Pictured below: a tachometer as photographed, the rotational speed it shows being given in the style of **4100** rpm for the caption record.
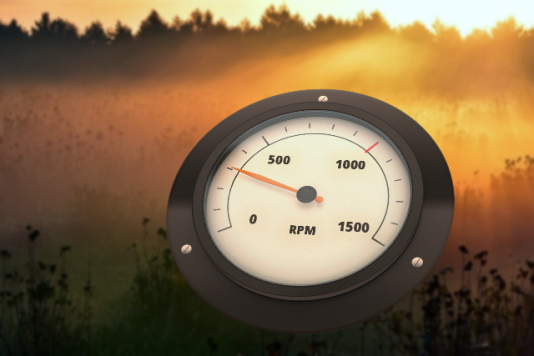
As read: **300** rpm
